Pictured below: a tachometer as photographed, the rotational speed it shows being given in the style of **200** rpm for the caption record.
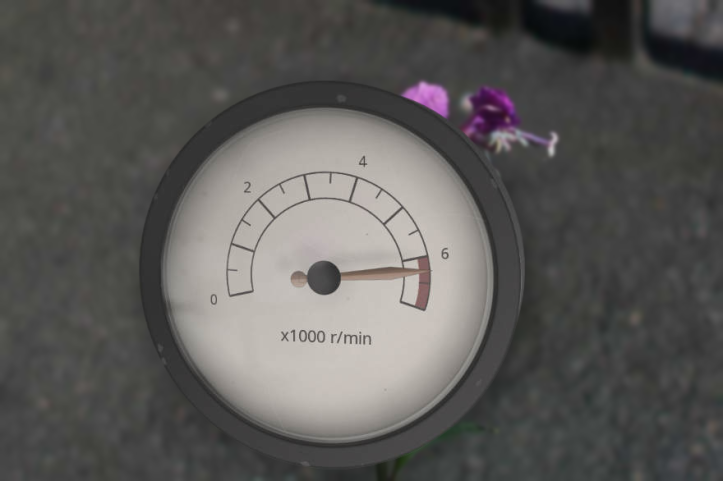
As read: **6250** rpm
